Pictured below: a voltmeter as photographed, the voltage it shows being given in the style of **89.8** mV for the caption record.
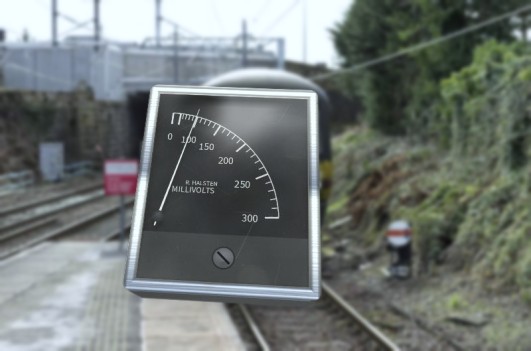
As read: **100** mV
